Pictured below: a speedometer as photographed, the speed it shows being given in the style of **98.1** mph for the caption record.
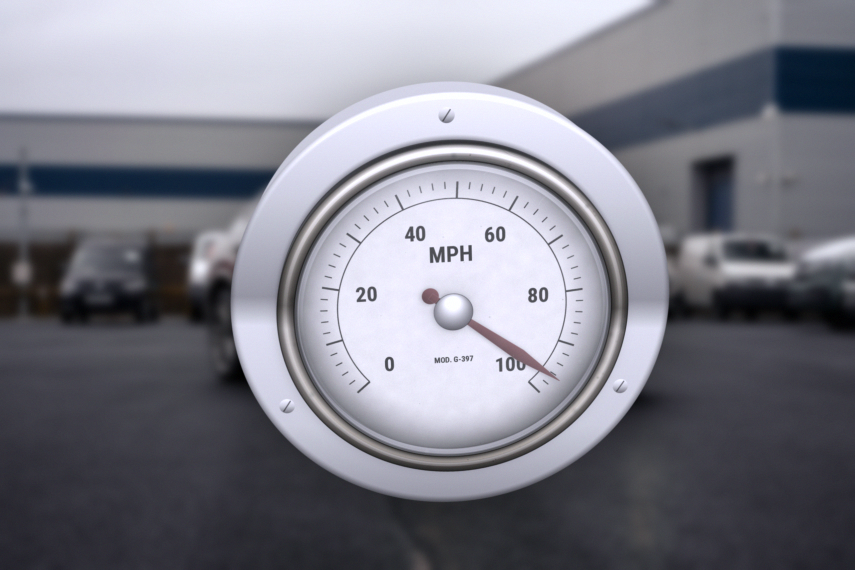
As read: **96** mph
